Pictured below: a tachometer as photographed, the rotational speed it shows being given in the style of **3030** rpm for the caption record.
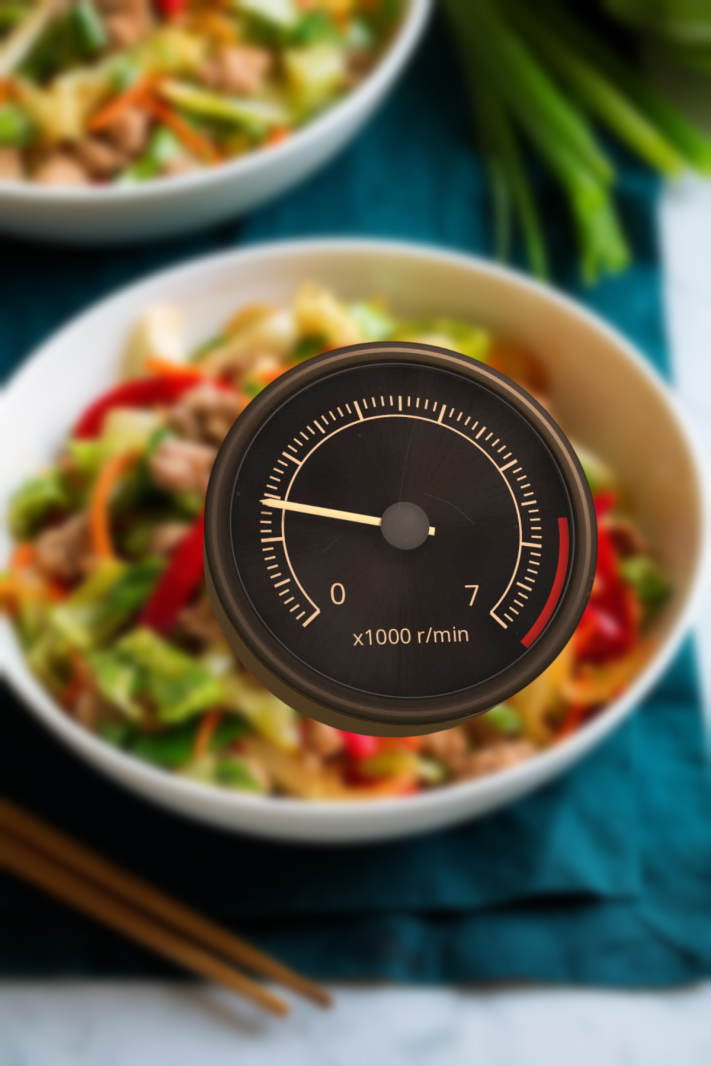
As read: **1400** rpm
